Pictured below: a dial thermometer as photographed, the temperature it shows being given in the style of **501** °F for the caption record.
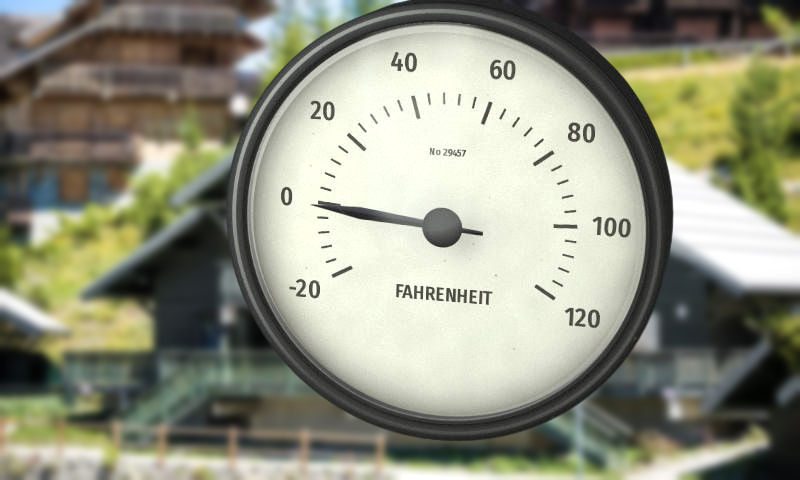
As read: **0** °F
